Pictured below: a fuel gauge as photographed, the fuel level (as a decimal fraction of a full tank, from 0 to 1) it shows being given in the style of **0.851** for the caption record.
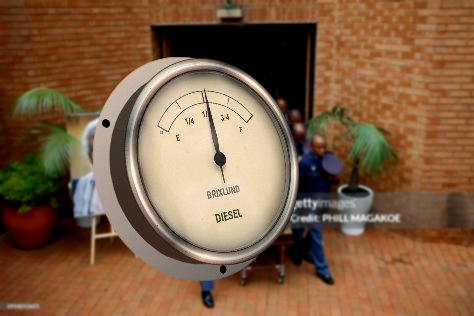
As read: **0.5**
